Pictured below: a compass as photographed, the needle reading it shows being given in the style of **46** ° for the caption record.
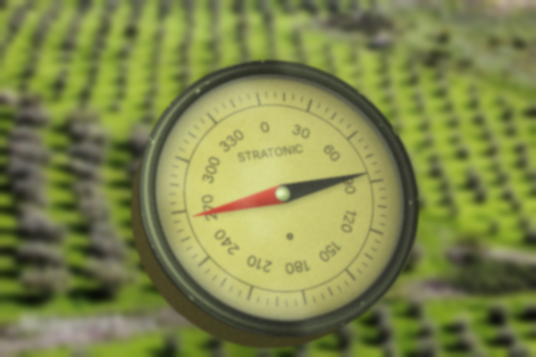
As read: **265** °
